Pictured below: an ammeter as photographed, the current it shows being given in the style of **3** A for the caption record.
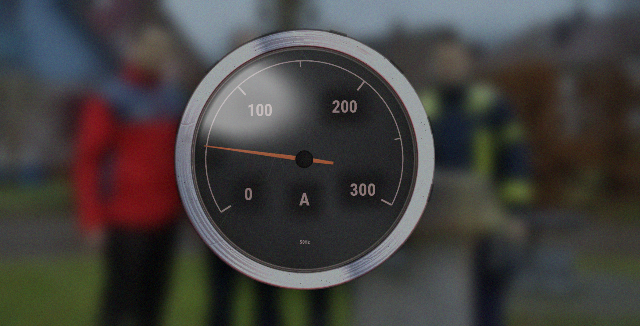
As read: **50** A
